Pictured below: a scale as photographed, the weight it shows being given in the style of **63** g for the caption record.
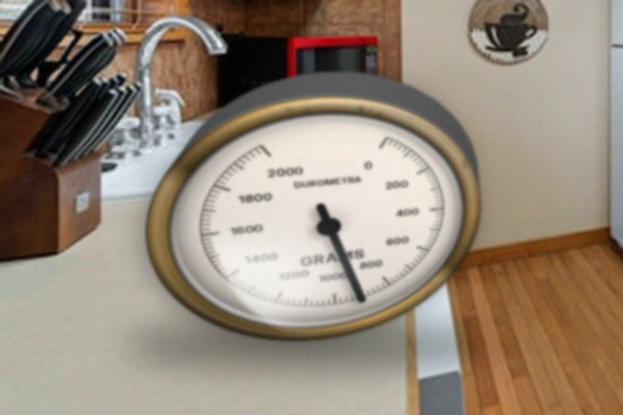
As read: **900** g
